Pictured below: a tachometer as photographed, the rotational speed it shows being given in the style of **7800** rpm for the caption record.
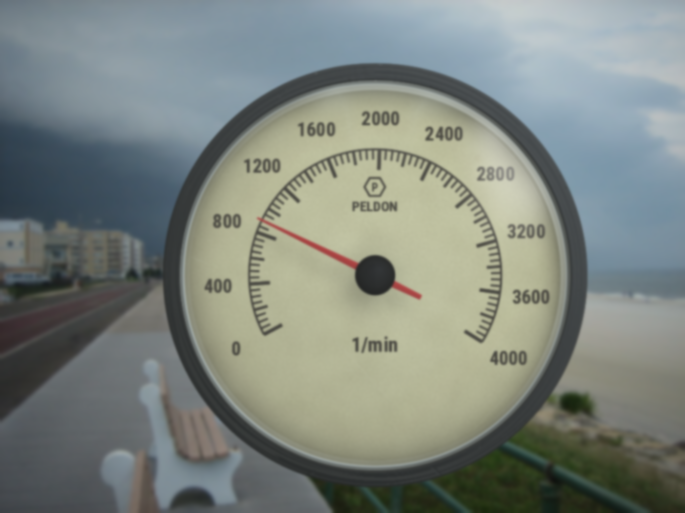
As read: **900** rpm
